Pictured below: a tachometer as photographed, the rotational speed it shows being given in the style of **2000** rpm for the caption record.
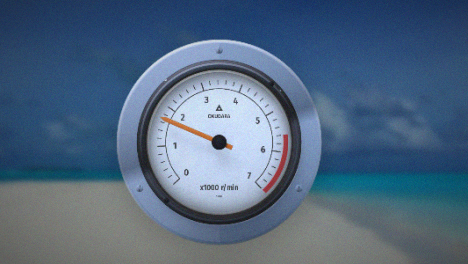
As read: **1700** rpm
